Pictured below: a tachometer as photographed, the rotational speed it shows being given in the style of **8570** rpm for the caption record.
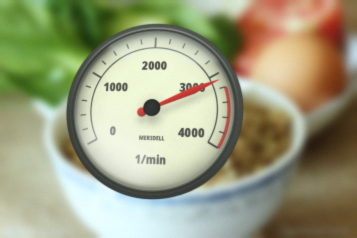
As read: **3100** rpm
